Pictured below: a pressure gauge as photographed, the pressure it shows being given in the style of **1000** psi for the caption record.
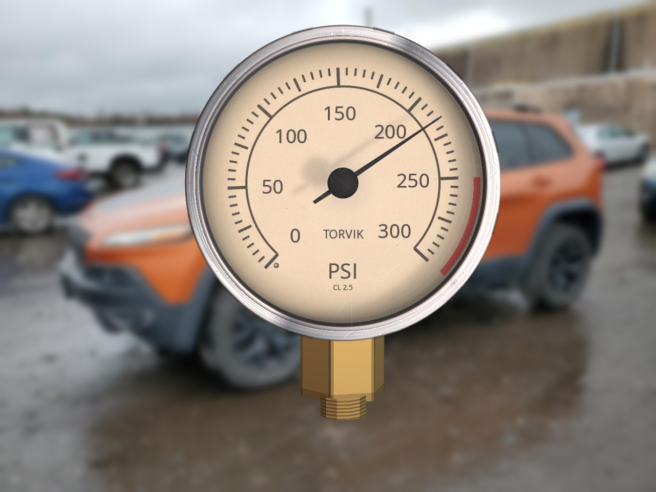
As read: **215** psi
